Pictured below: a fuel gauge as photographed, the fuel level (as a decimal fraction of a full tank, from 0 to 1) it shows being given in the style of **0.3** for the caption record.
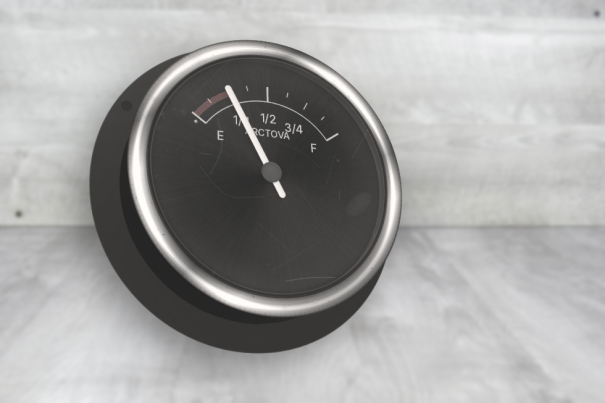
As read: **0.25**
